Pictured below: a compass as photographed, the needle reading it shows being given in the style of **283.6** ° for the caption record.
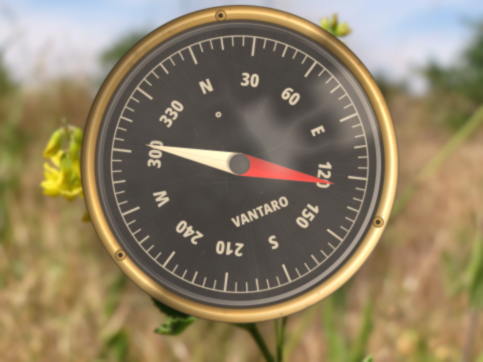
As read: **125** °
